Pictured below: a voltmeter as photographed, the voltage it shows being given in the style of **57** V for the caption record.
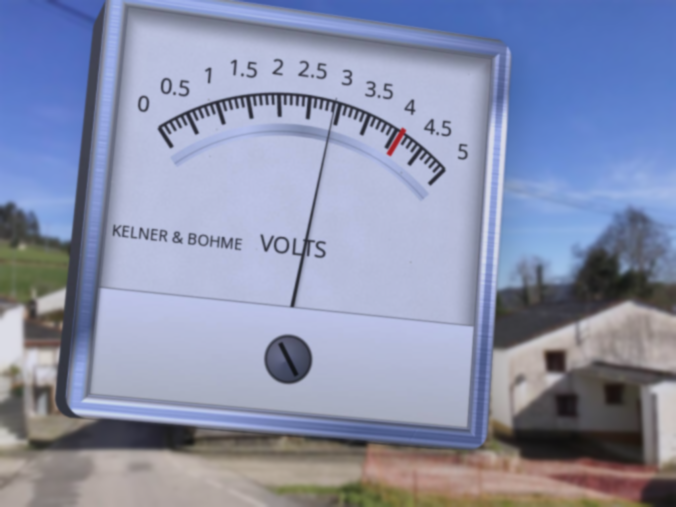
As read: **2.9** V
